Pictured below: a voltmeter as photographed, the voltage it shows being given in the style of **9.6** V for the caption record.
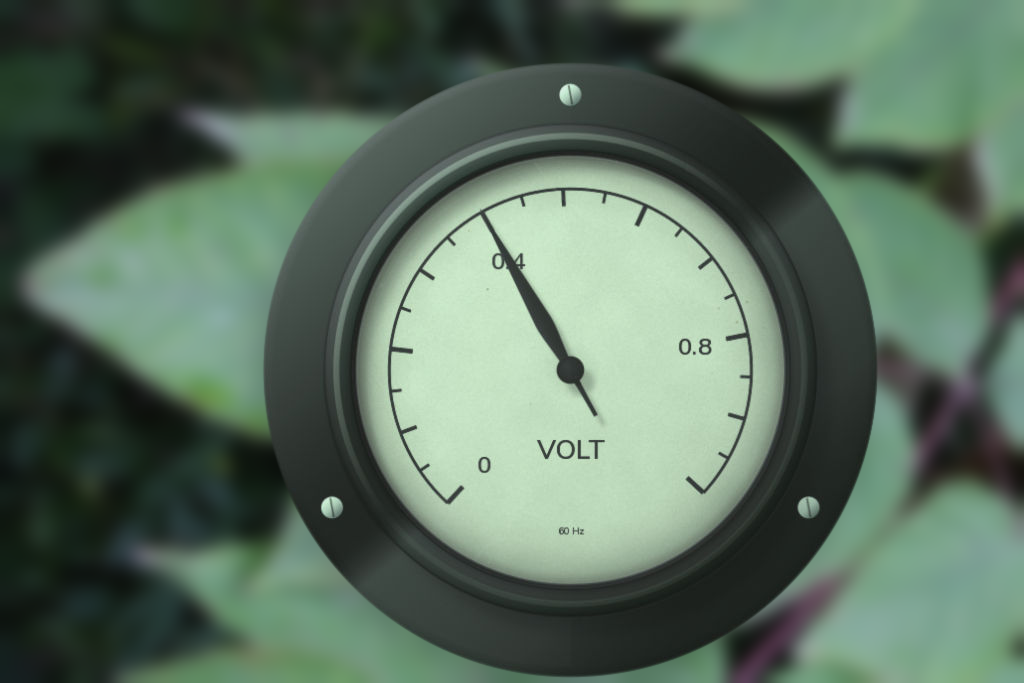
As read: **0.4** V
